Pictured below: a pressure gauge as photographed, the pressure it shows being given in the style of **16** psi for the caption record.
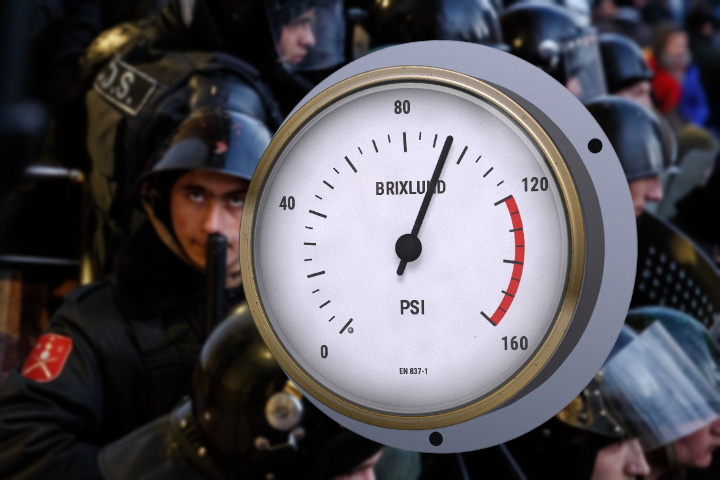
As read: **95** psi
